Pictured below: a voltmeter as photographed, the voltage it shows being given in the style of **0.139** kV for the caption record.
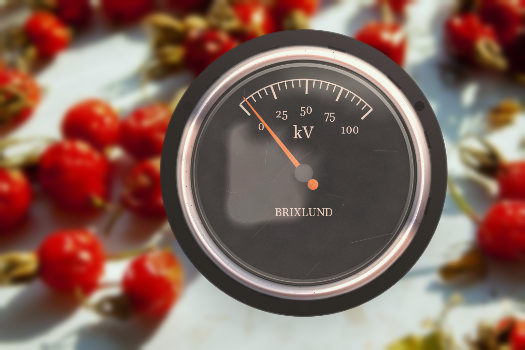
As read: **5** kV
